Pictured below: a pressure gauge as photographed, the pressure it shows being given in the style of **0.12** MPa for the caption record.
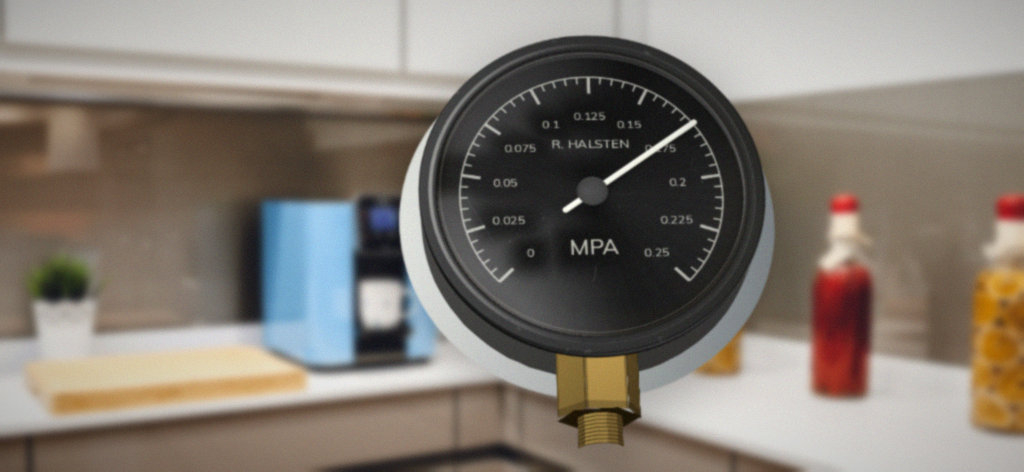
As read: **0.175** MPa
